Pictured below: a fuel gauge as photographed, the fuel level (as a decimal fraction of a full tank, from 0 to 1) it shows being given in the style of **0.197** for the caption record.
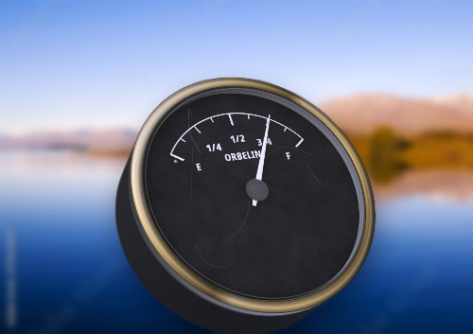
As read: **0.75**
